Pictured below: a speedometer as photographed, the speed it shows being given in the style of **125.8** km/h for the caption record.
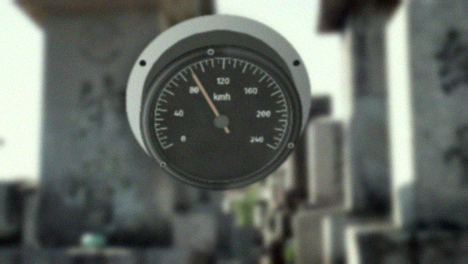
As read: **90** km/h
